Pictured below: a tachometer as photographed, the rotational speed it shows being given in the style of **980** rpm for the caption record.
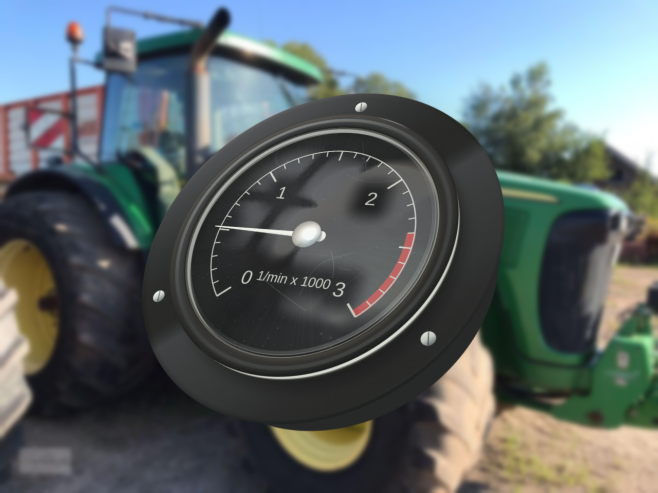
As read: **500** rpm
